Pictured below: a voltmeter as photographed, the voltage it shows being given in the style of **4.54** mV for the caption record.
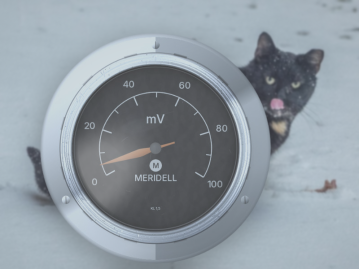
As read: **5** mV
